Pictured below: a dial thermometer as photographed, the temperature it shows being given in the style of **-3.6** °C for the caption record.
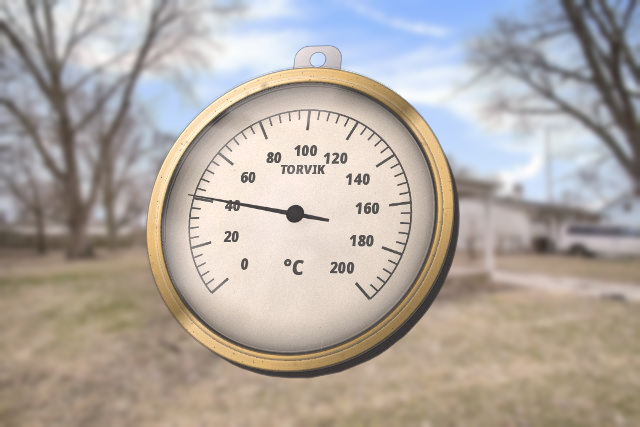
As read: **40** °C
